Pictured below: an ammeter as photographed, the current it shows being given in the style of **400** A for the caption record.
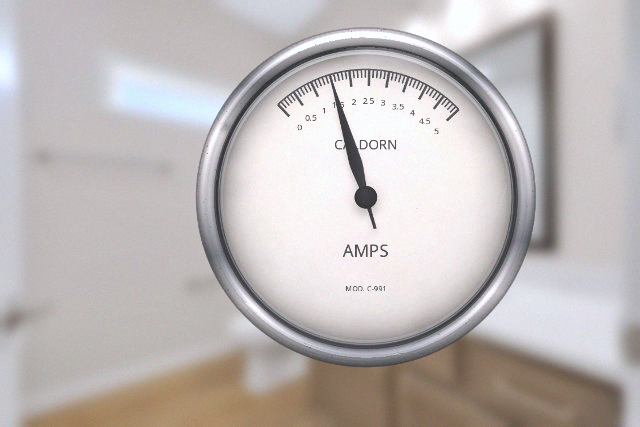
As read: **1.5** A
